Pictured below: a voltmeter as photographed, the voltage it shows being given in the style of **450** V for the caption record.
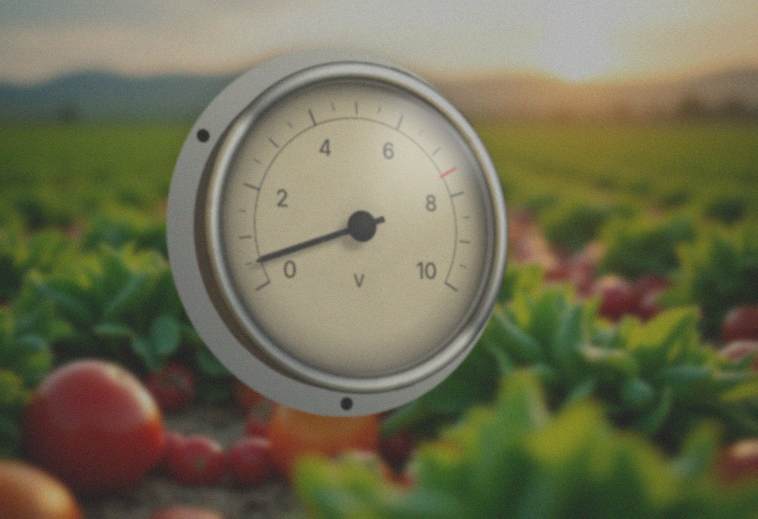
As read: **0.5** V
